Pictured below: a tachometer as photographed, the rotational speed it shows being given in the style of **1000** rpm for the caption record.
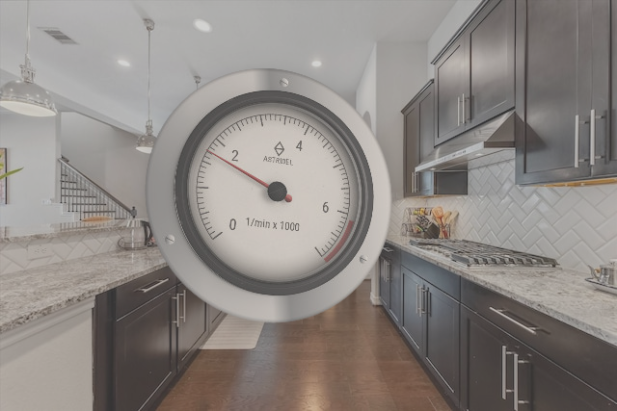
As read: **1700** rpm
